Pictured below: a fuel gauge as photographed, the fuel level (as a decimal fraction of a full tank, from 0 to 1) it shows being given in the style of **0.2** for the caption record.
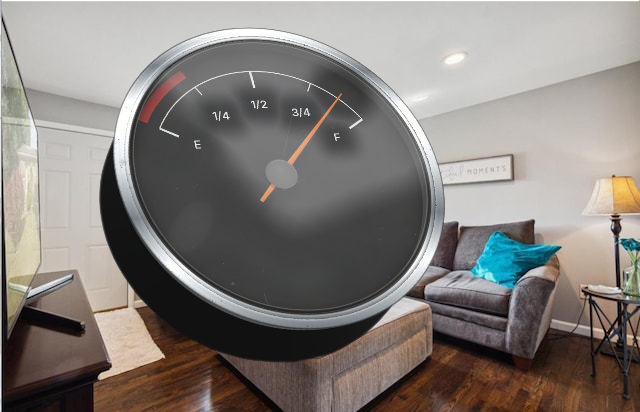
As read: **0.875**
